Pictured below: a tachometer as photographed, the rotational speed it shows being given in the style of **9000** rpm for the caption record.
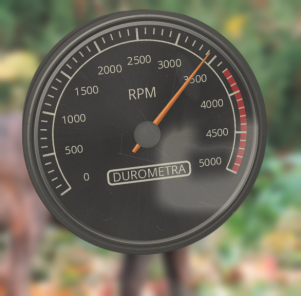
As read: **3400** rpm
